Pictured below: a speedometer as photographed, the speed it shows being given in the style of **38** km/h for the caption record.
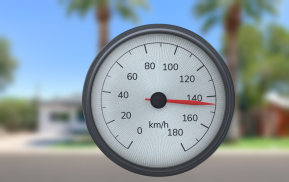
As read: **145** km/h
